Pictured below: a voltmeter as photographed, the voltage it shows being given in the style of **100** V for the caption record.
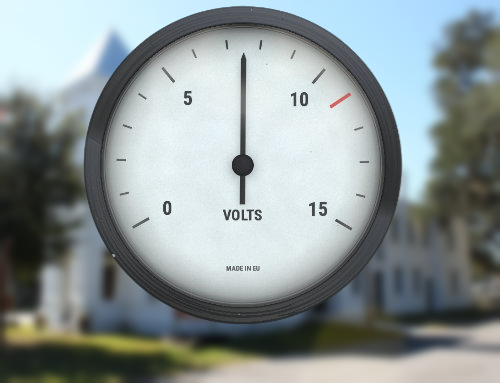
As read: **7.5** V
